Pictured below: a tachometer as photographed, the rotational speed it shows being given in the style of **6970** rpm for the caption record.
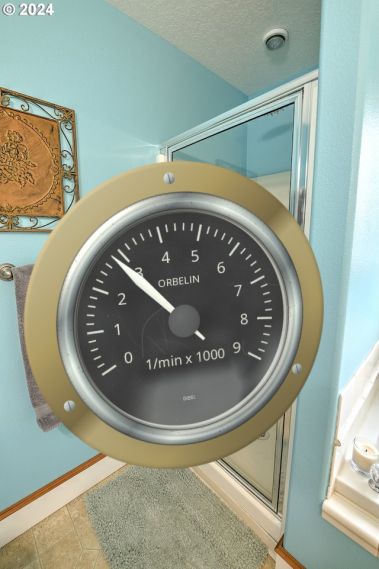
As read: **2800** rpm
